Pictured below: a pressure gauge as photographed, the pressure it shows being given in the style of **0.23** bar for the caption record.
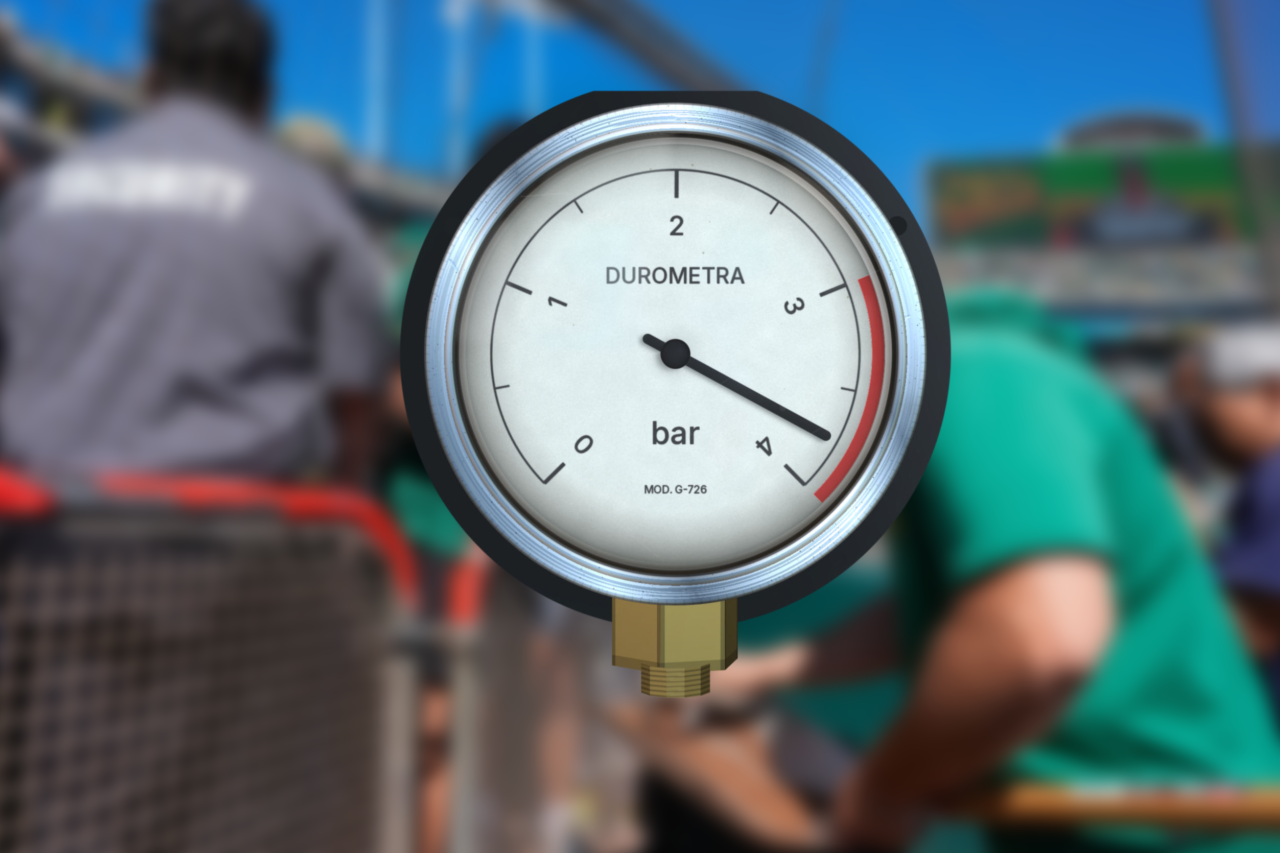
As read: **3.75** bar
